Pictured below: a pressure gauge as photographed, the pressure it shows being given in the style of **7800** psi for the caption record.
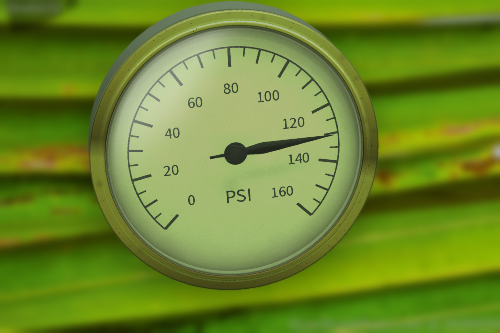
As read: **130** psi
